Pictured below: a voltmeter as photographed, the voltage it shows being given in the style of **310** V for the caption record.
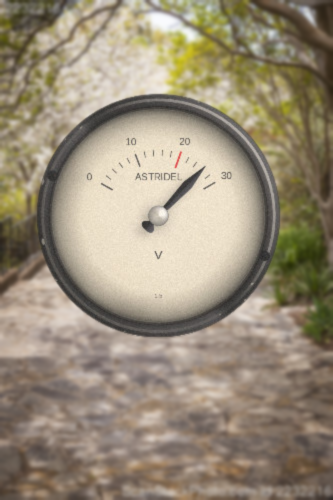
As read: **26** V
